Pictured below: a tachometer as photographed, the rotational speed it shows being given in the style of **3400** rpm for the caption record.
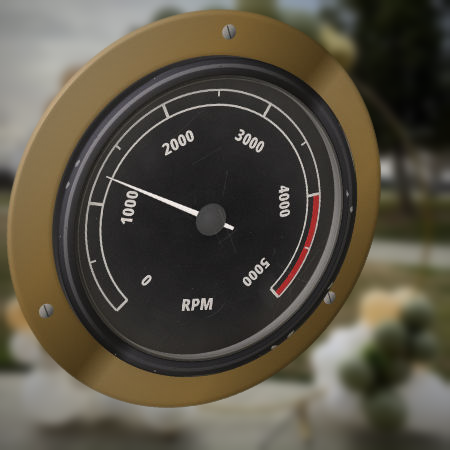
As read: **1250** rpm
